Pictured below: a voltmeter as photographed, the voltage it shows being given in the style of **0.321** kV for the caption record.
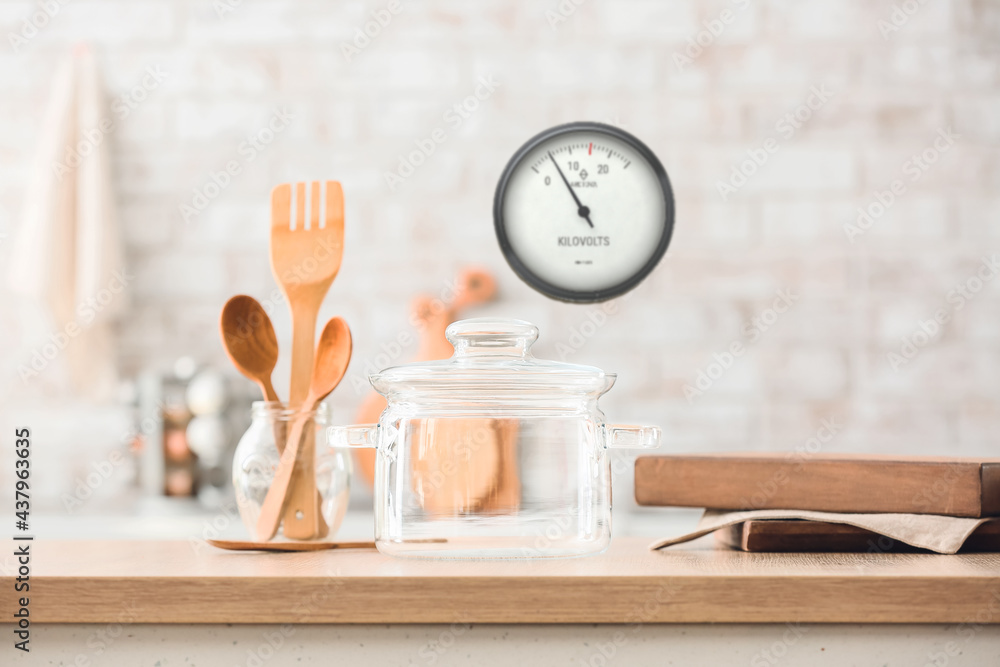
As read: **5** kV
